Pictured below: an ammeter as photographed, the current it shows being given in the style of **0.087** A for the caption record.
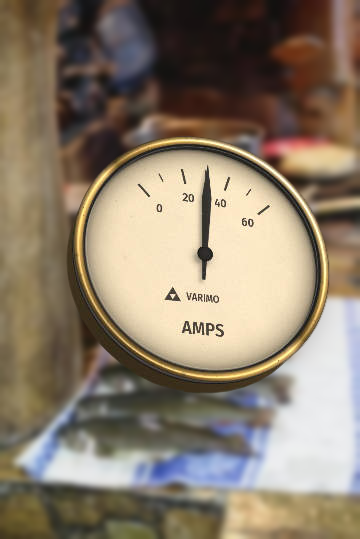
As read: **30** A
